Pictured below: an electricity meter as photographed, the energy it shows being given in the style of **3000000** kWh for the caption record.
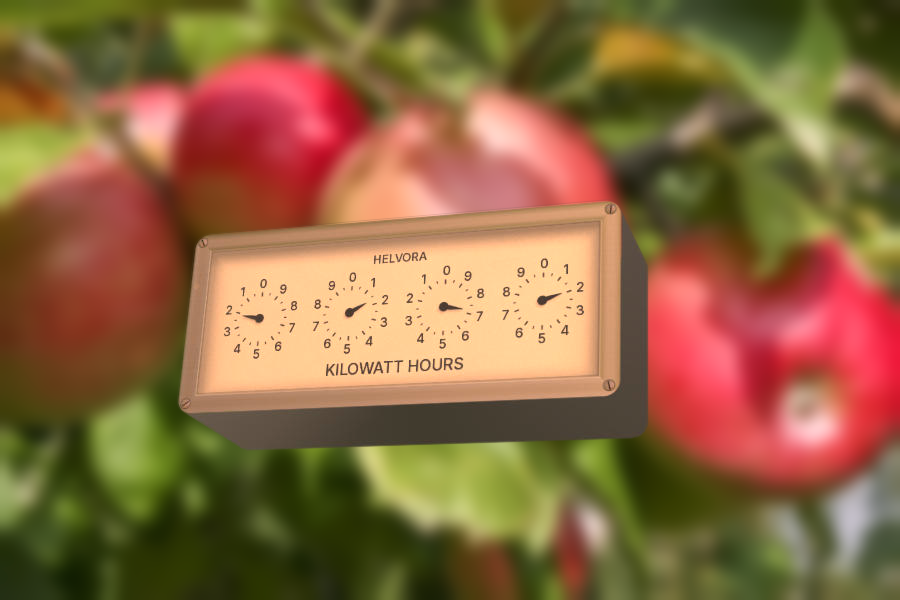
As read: **2172** kWh
